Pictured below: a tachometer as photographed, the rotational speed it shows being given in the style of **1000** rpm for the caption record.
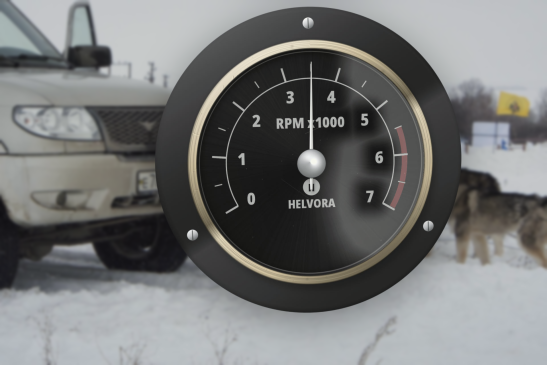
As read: **3500** rpm
